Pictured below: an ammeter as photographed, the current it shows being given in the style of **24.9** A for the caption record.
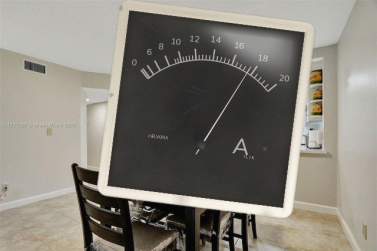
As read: **17.6** A
